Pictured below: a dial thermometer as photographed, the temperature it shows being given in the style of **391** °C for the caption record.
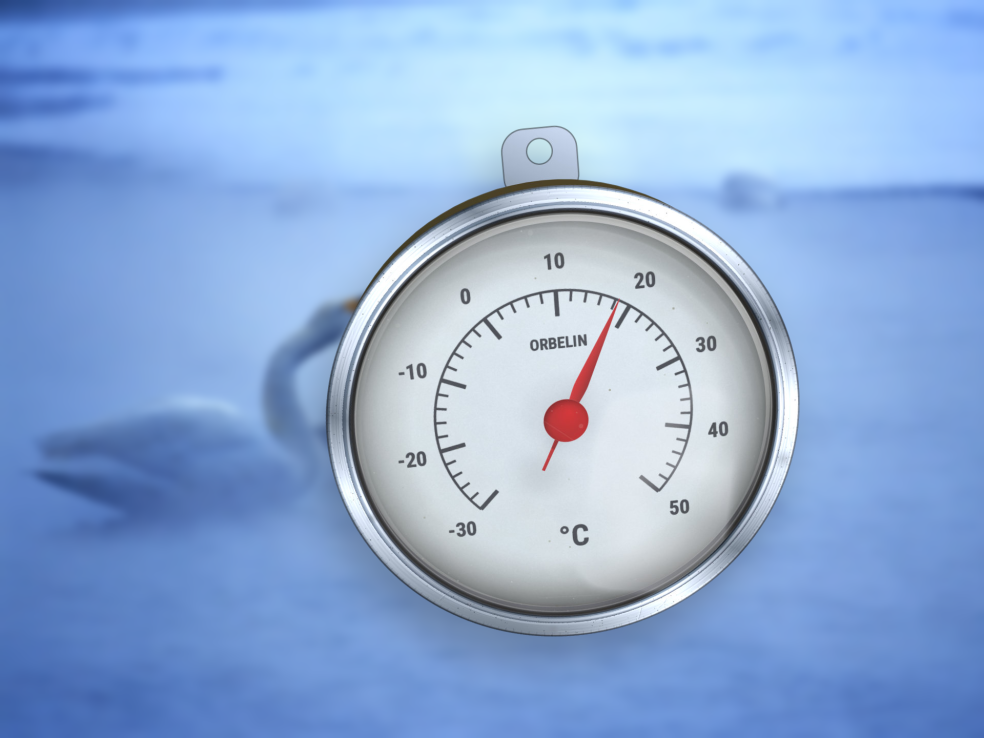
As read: **18** °C
